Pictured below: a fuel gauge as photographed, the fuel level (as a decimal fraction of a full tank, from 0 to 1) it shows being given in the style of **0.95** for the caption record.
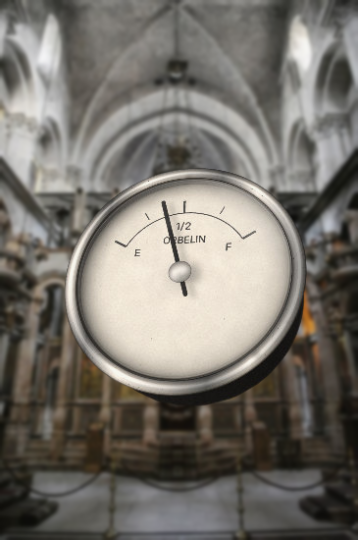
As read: **0.375**
